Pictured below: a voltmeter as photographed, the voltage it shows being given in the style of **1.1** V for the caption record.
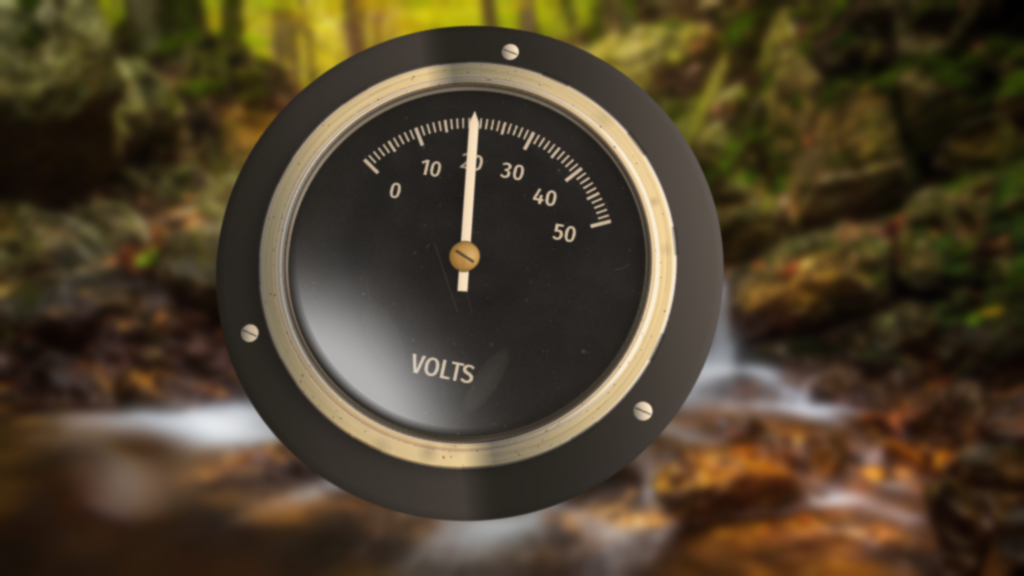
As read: **20** V
